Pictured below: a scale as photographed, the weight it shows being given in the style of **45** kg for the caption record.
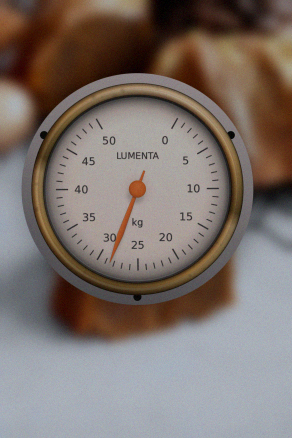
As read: **28.5** kg
